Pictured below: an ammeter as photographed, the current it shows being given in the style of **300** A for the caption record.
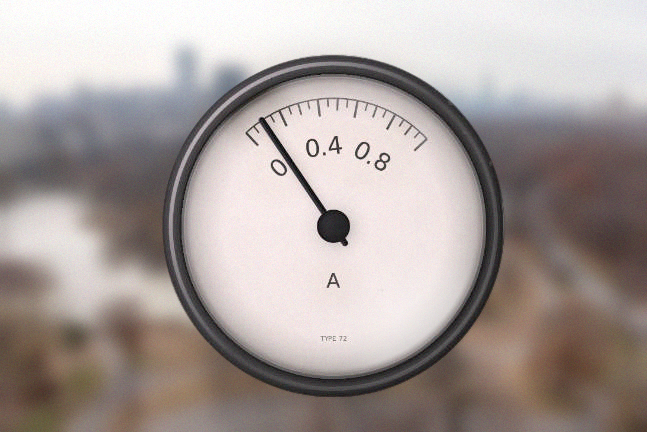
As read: **0.1** A
